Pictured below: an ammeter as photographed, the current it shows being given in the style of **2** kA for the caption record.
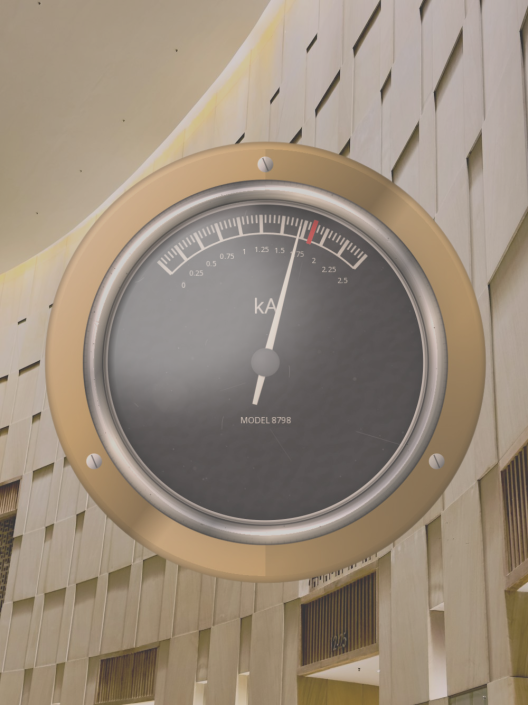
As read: **1.7** kA
